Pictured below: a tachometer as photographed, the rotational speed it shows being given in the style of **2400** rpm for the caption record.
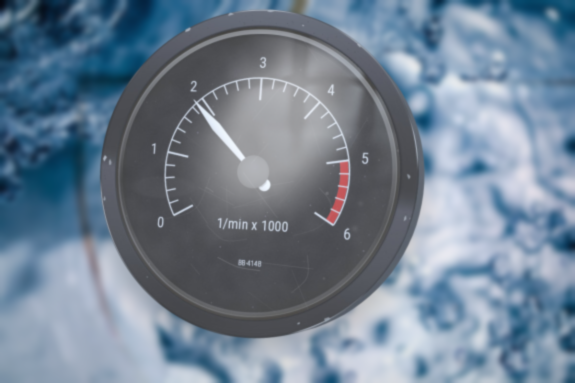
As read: **1900** rpm
